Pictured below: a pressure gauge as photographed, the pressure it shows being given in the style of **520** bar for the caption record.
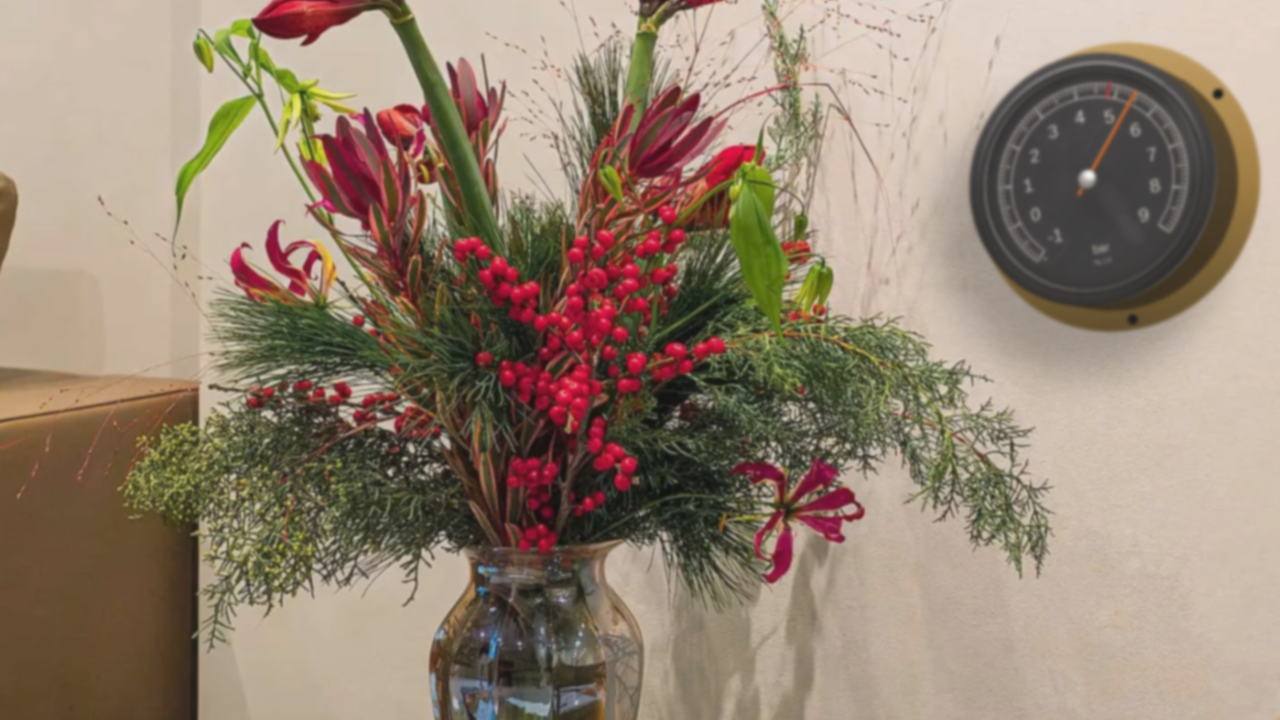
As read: **5.5** bar
